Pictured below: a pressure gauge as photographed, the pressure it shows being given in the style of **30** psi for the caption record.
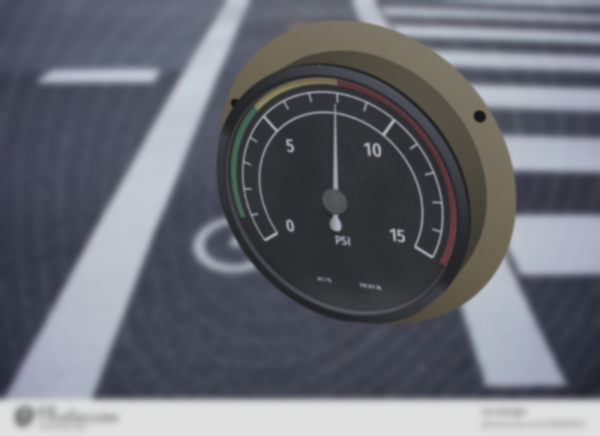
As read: **8** psi
